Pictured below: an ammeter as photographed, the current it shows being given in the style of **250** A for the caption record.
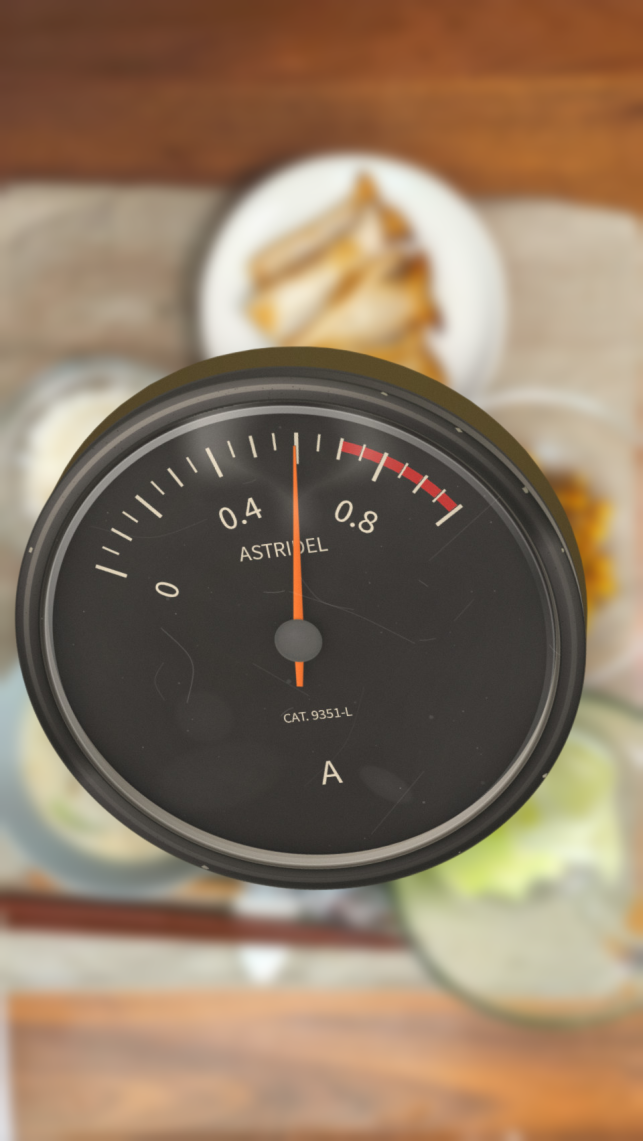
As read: **0.6** A
